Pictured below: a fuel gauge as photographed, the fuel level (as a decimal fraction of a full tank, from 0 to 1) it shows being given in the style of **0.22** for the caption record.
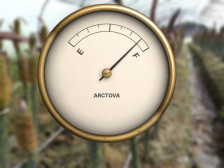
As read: **0.875**
